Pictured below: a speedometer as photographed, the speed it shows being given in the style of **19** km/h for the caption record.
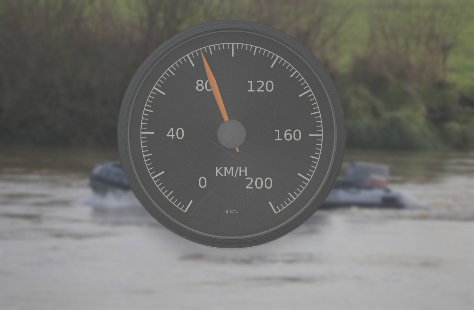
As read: **86** km/h
